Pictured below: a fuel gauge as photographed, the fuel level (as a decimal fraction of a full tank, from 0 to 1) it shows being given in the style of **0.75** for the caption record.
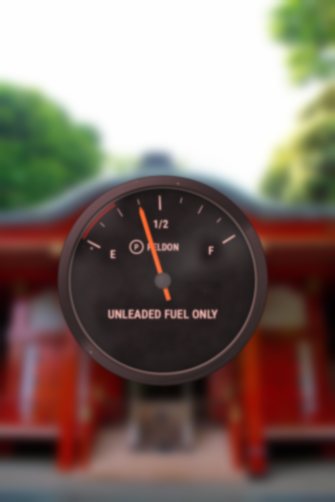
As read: **0.375**
